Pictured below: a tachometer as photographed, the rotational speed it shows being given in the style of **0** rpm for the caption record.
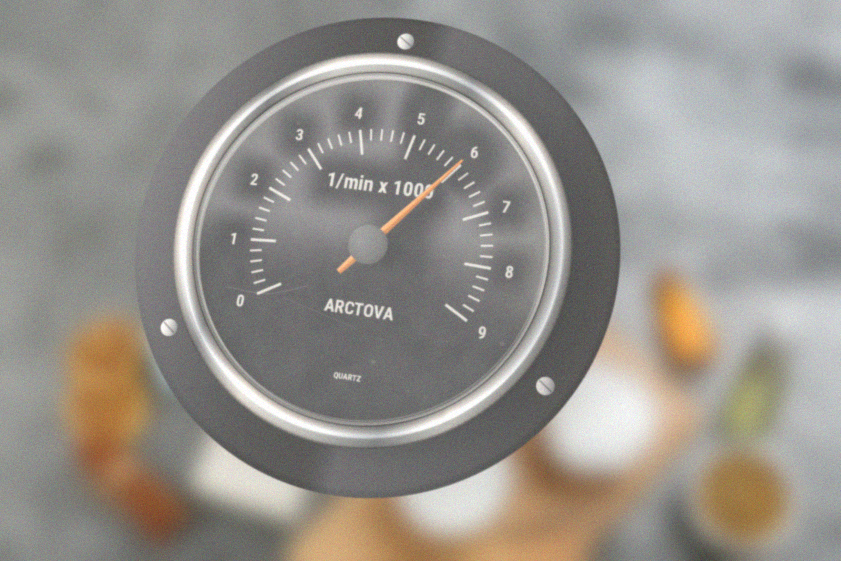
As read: **6000** rpm
